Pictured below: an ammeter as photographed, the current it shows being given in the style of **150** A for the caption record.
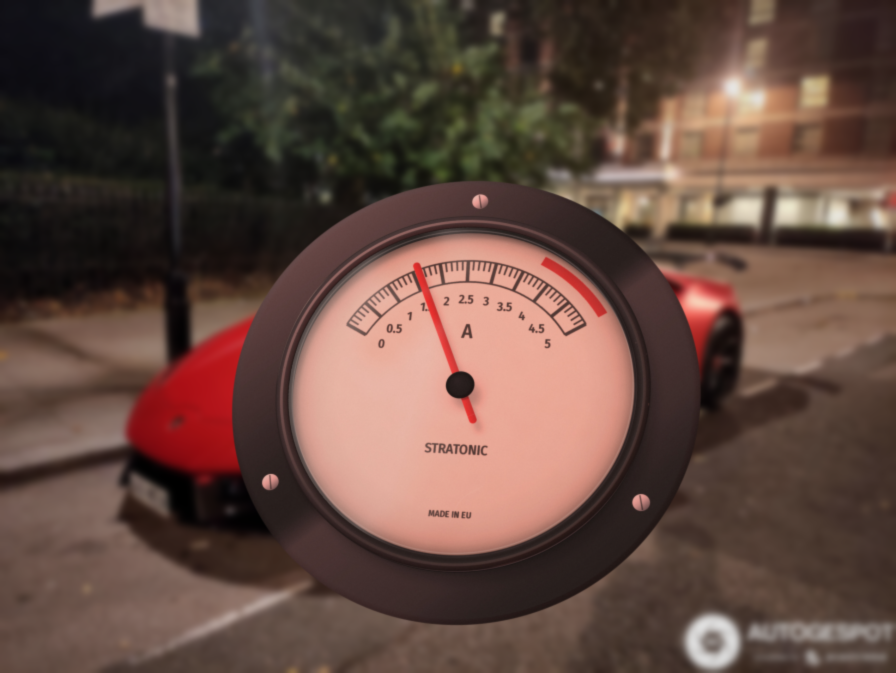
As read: **1.6** A
